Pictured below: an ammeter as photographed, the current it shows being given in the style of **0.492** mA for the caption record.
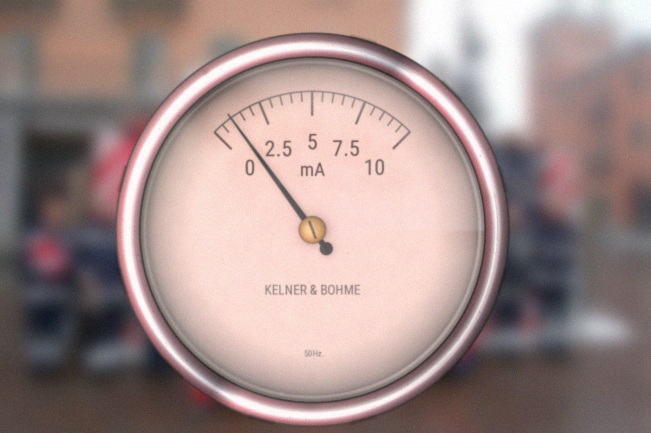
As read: **1** mA
